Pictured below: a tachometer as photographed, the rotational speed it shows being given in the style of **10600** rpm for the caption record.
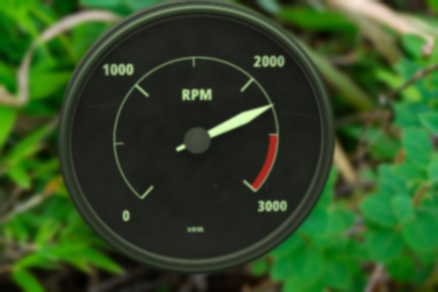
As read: **2250** rpm
